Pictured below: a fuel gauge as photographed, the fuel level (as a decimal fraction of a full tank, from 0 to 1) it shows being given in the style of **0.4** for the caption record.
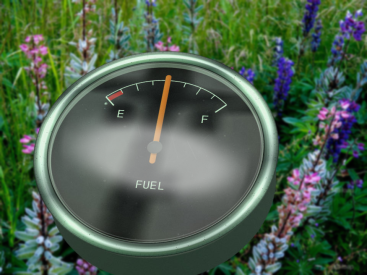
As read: **0.5**
